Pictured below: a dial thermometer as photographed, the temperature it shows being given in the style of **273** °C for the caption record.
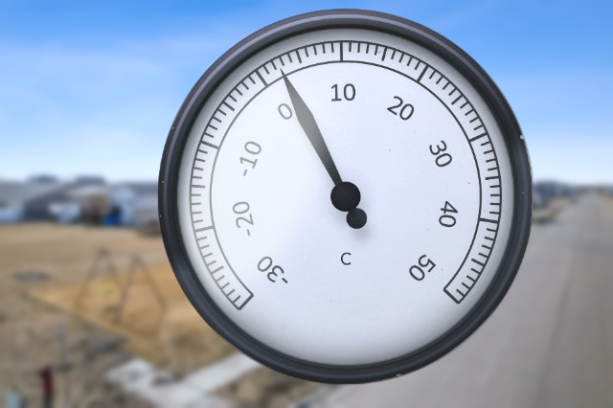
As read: **2.5** °C
